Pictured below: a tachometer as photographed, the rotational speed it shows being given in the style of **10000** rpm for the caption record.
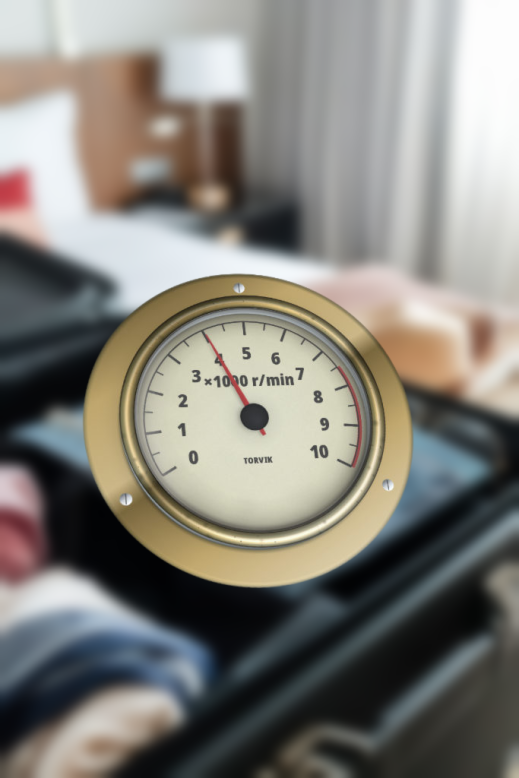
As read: **4000** rpm
